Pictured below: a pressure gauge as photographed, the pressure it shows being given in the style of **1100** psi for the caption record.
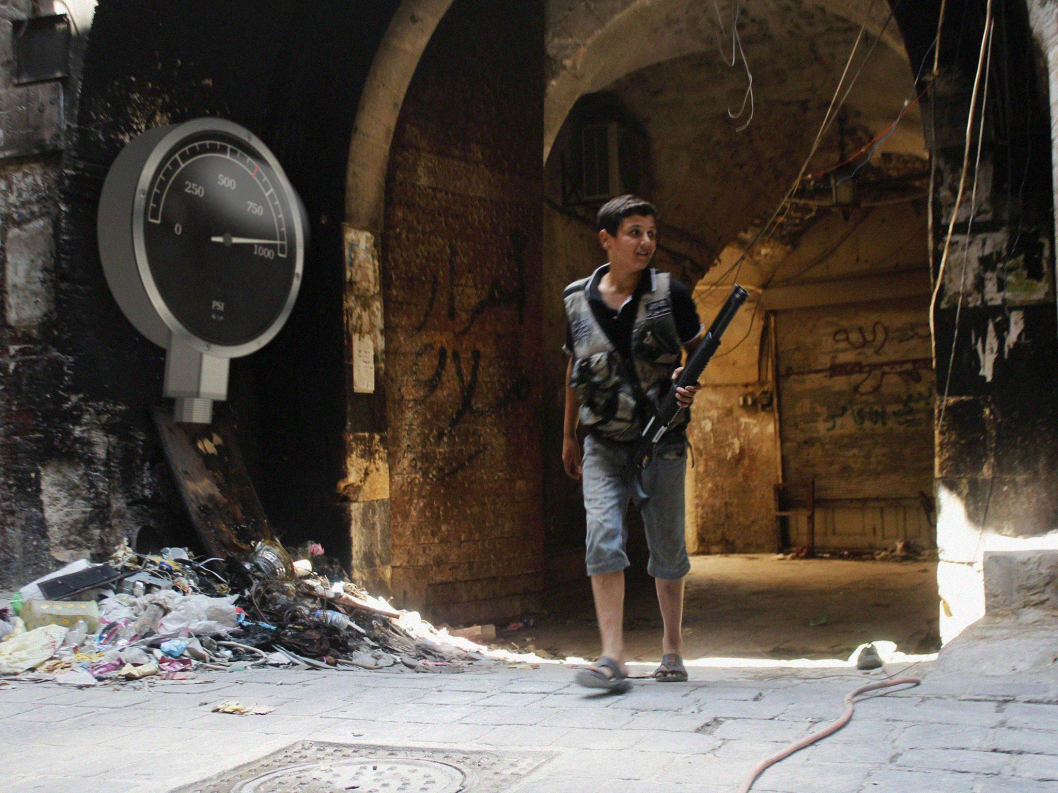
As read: **950** psi
